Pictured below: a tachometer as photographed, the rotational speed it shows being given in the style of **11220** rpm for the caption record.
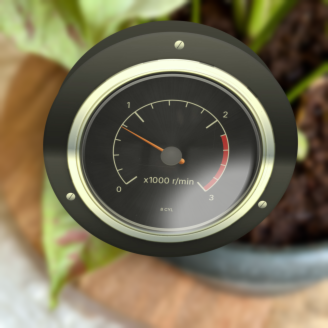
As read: **800** rpm
